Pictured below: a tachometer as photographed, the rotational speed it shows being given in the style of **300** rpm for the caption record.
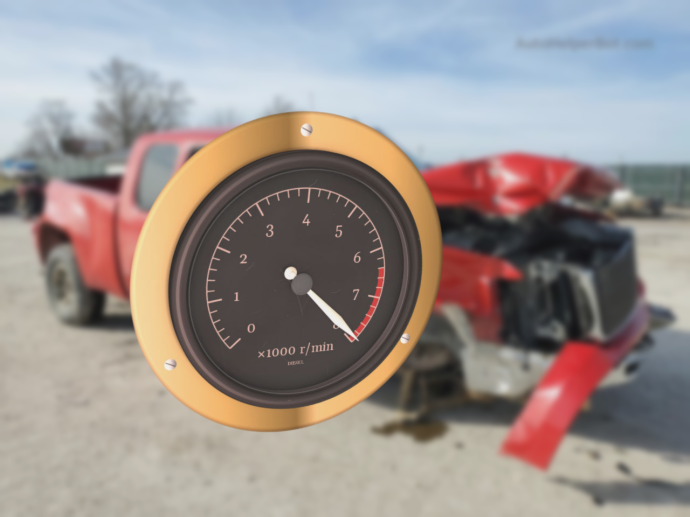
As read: **7900** rpm
